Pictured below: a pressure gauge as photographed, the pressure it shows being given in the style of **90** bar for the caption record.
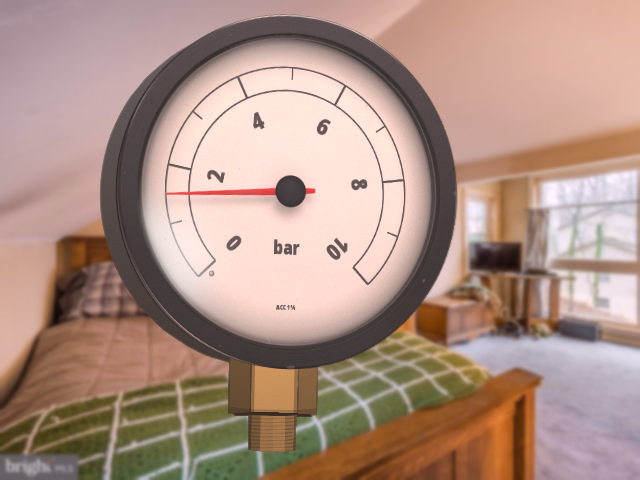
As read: **1.5** bar
